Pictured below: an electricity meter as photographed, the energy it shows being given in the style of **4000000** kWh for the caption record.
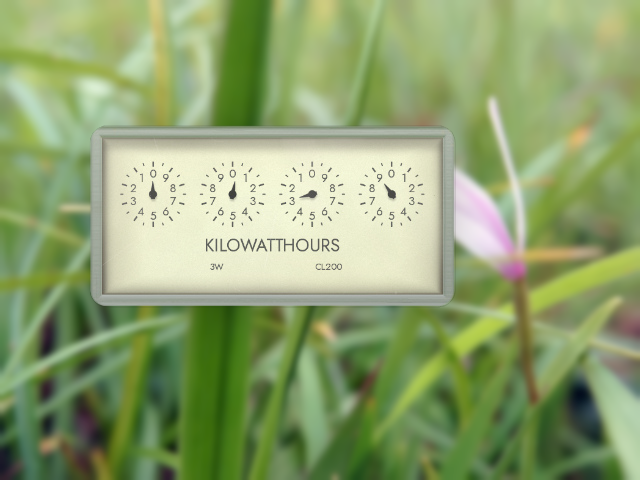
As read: **29** kWh
